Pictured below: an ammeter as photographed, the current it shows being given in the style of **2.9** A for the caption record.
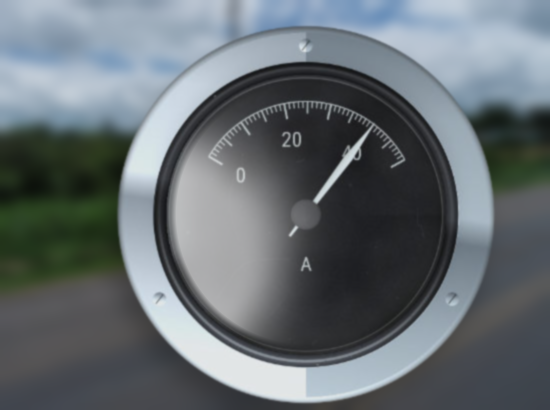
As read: **40** A
